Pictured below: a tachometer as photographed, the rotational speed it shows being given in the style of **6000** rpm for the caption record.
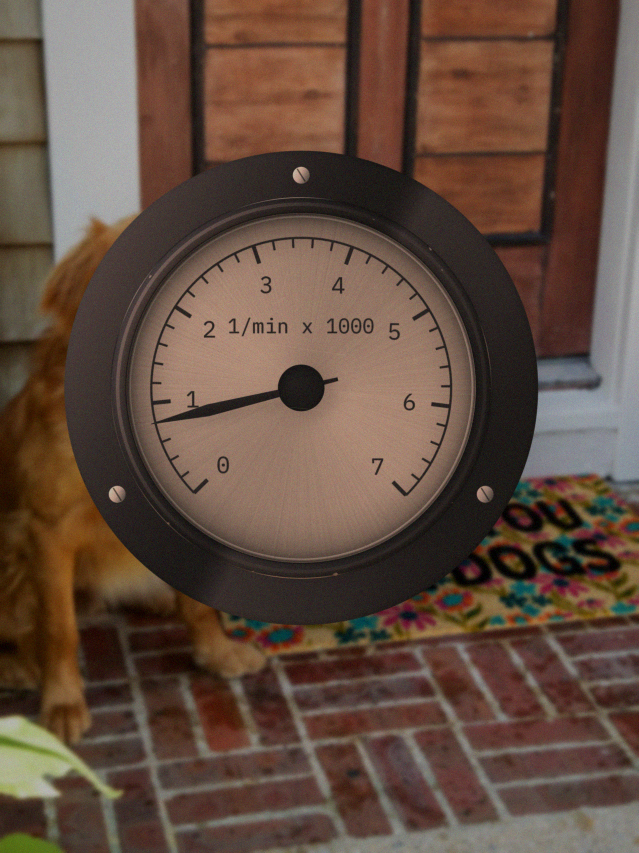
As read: **800** rpm
